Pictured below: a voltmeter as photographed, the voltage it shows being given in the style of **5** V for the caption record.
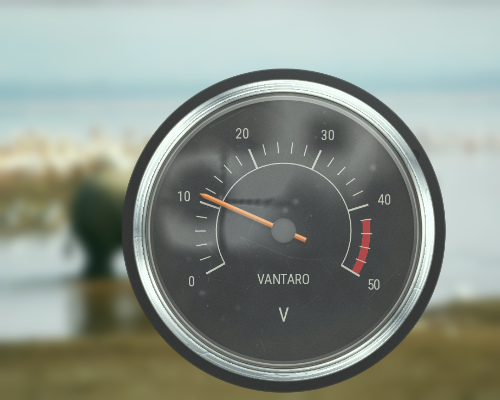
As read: **11** V
